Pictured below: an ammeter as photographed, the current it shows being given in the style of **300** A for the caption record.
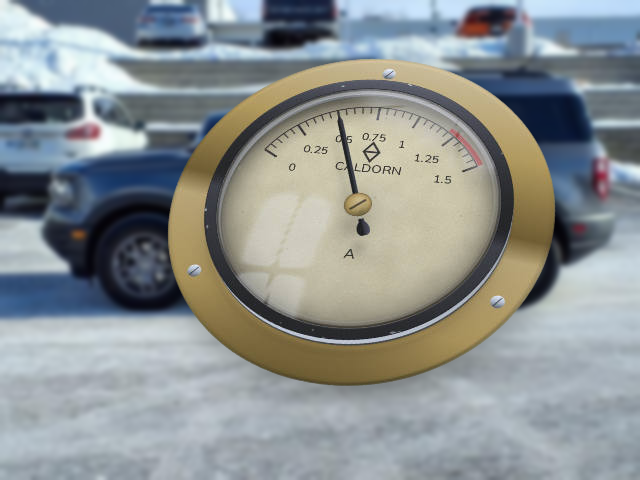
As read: **0.5** A
